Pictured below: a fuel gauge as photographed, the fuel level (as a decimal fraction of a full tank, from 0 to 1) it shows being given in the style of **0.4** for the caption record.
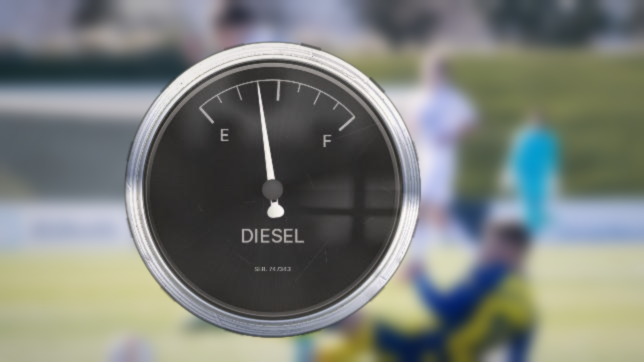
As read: **0.375**
